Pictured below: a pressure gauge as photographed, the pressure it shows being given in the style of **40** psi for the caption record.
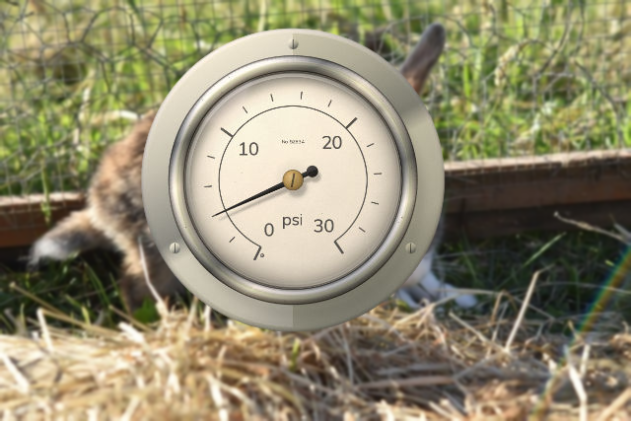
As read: **4** psi
